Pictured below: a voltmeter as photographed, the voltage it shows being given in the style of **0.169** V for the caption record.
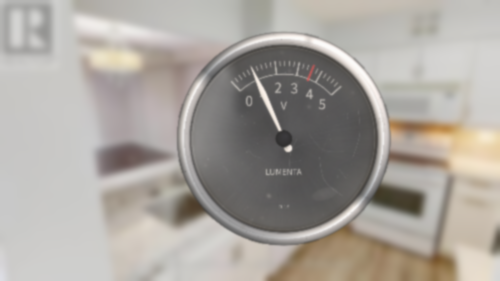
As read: **1** V
